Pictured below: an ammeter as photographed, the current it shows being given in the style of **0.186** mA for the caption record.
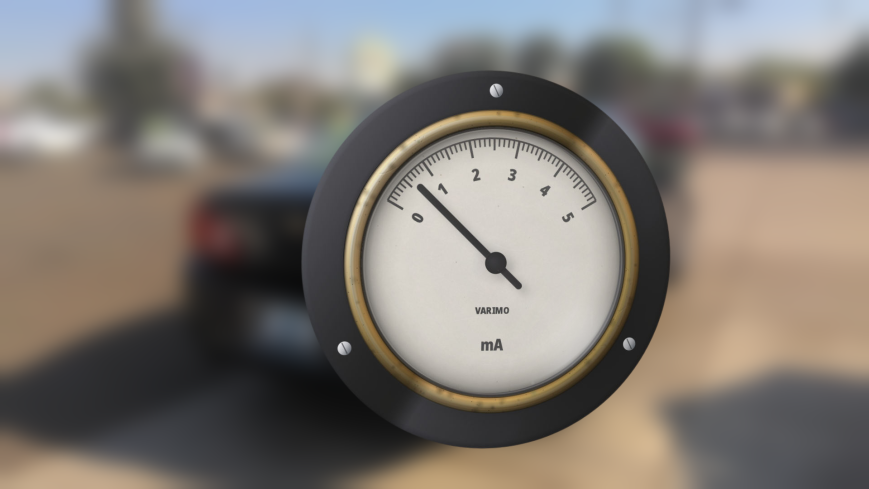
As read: **0.6** mA
